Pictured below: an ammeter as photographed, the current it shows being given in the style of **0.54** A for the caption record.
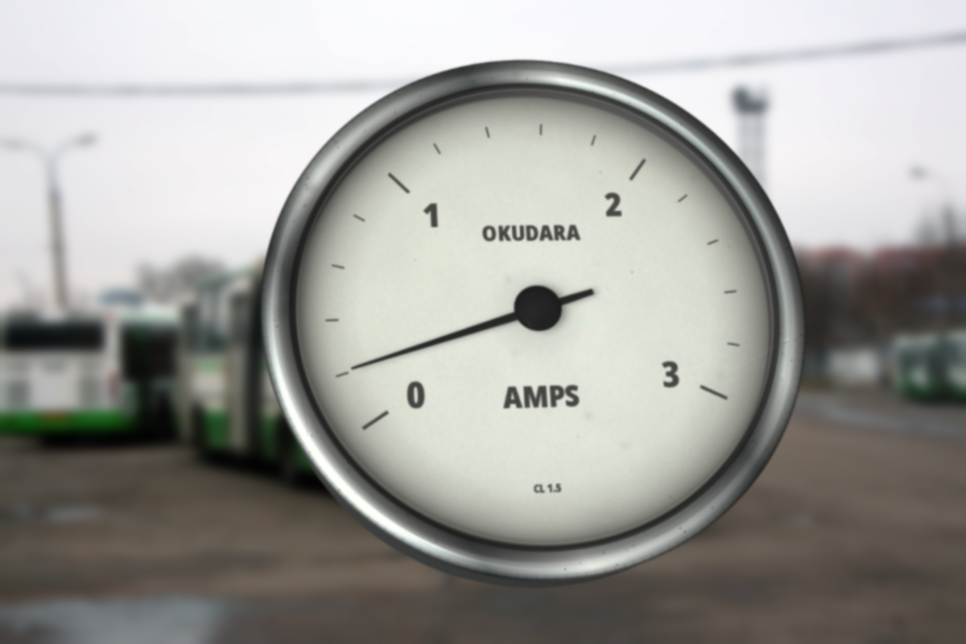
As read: **0.2** A
